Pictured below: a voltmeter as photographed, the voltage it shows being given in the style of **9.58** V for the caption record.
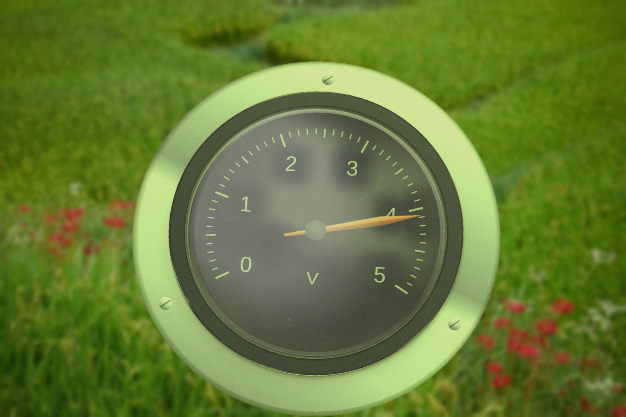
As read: **4.1** V
